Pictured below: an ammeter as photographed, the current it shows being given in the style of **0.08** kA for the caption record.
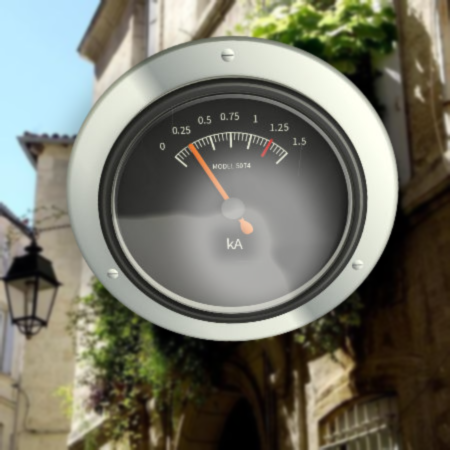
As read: **0.25** kA
